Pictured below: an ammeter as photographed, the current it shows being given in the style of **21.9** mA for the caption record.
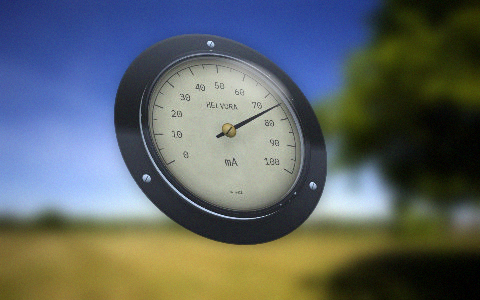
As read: **75** mA
